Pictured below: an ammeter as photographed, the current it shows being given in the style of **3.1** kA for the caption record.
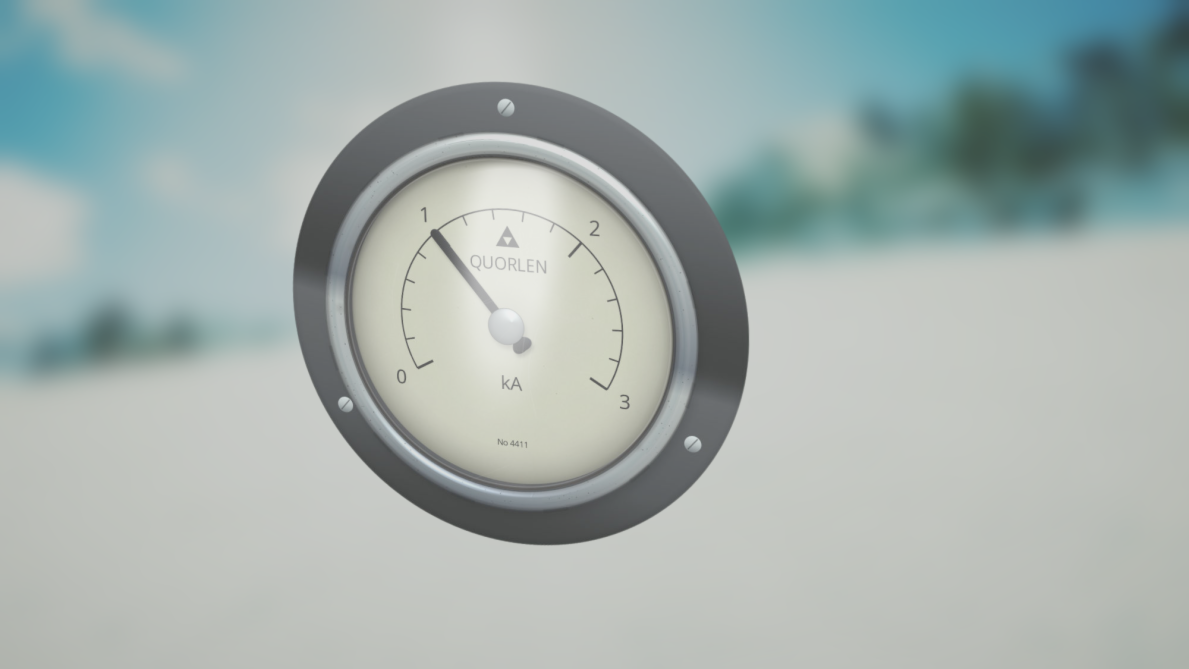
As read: **1** kA
